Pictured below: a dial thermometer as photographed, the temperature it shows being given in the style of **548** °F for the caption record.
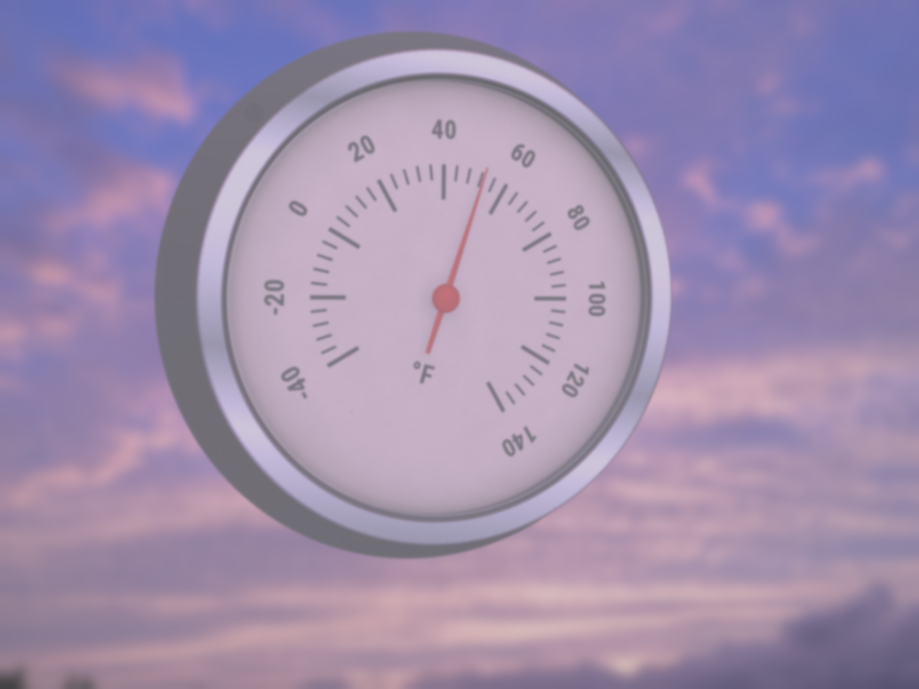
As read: **52** °F
